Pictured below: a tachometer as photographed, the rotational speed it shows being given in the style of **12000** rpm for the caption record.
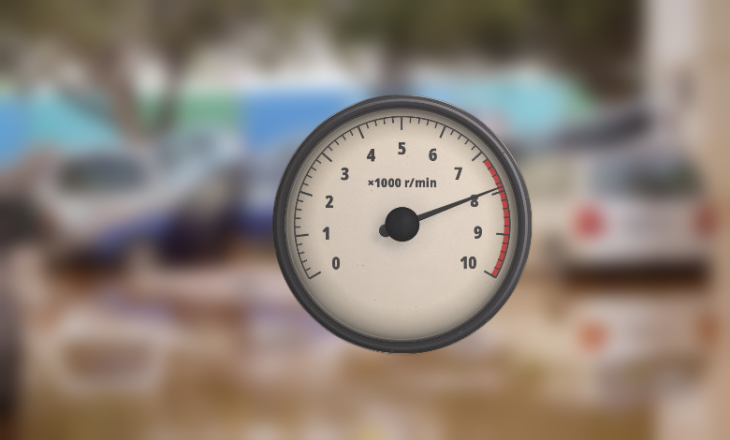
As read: **7900** rpm
